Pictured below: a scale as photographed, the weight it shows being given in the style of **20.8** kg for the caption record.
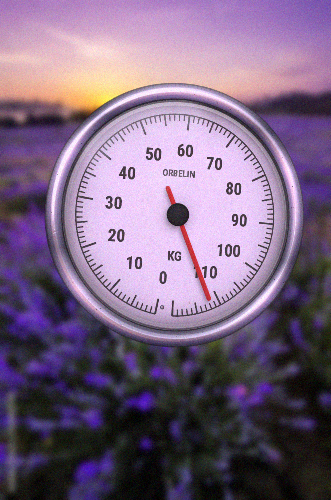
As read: **112** kg
